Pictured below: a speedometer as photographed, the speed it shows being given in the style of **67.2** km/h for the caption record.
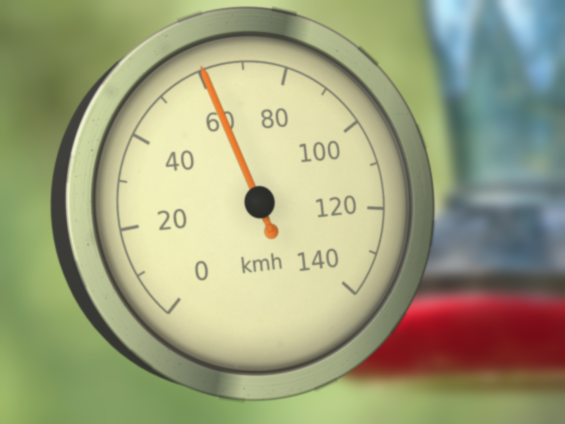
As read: **60** km/h
